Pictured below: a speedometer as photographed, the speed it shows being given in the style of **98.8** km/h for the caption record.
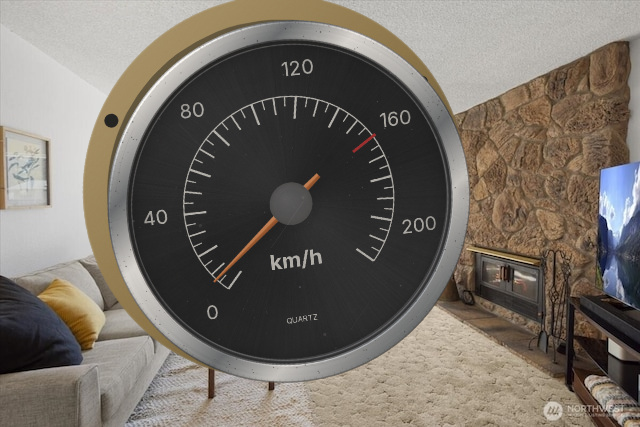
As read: **7.5** km/h
